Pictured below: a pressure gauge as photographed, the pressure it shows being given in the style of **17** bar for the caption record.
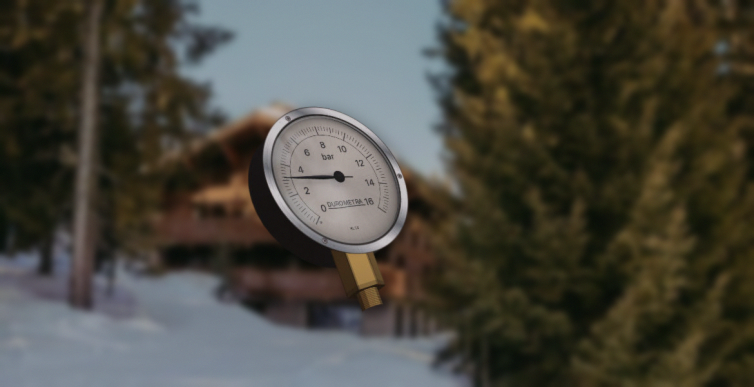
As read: **3** bar
